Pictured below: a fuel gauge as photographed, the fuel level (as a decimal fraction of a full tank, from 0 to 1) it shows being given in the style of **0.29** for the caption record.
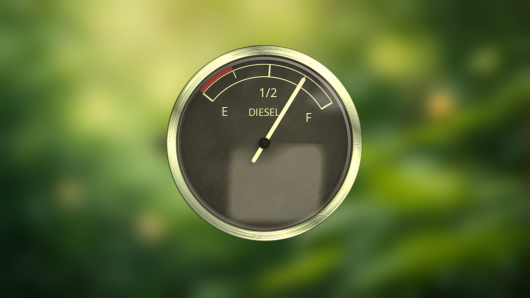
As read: **0.75**
